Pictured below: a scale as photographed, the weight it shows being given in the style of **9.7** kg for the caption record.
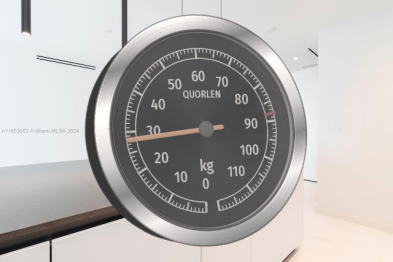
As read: **28** kg
